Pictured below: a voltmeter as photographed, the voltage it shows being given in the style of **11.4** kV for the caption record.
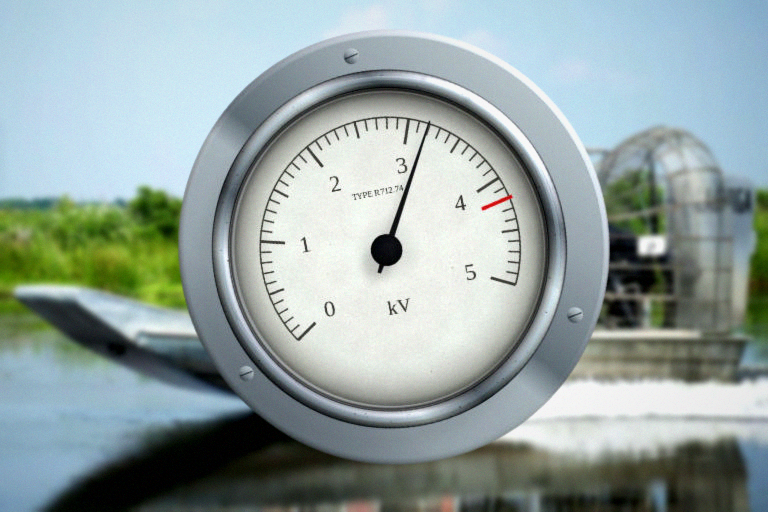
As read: **3.2** kV
